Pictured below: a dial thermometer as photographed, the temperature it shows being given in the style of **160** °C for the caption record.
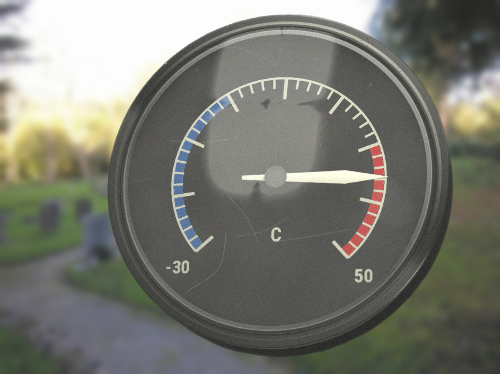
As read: **36** °C
